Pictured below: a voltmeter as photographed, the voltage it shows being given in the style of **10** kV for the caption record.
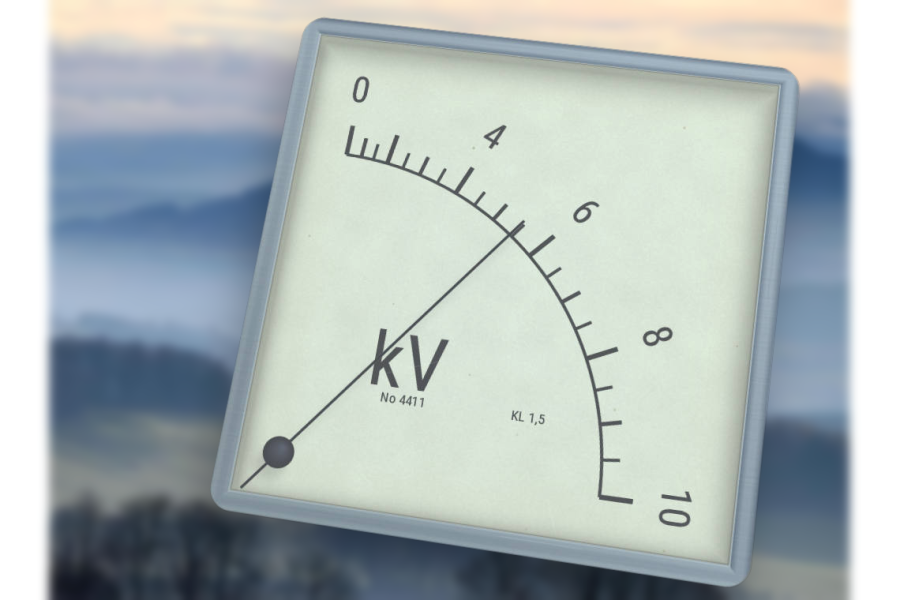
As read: **5.5** kV
